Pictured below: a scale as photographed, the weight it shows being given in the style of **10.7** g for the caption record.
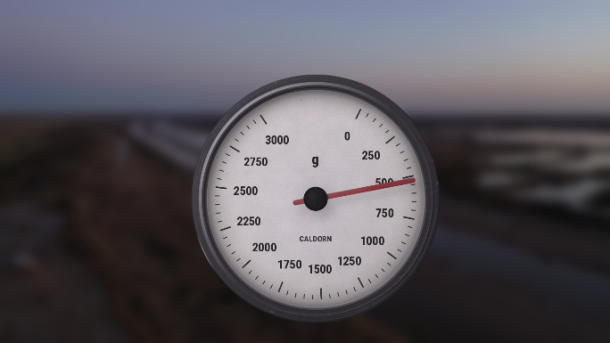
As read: **525** g
